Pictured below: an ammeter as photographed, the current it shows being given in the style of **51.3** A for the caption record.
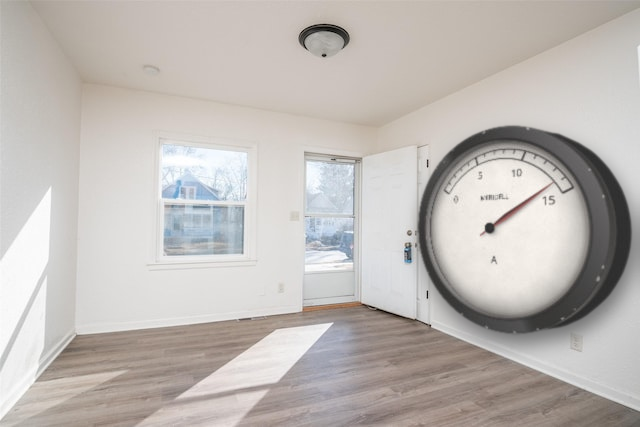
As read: **14** A
